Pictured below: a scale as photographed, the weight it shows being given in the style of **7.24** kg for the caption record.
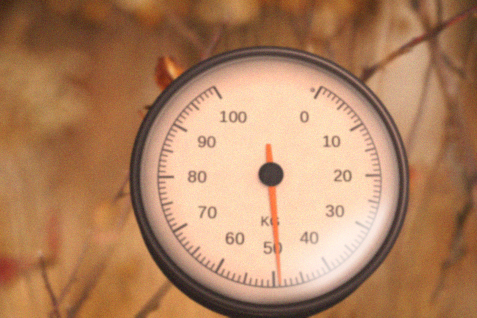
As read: **49** kg
